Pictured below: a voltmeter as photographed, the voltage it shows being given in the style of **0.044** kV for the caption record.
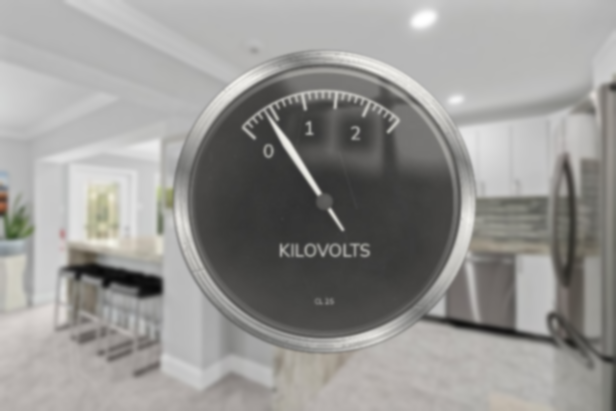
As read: **0.4** kV
